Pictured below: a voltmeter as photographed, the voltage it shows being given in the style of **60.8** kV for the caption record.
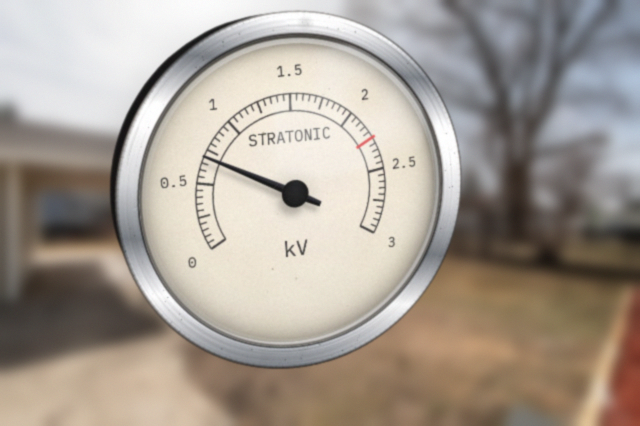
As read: **0.7** kV
